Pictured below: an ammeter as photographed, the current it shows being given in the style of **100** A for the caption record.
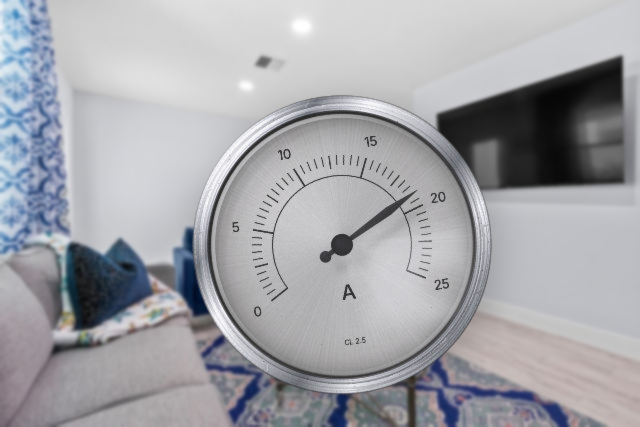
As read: **19** A
